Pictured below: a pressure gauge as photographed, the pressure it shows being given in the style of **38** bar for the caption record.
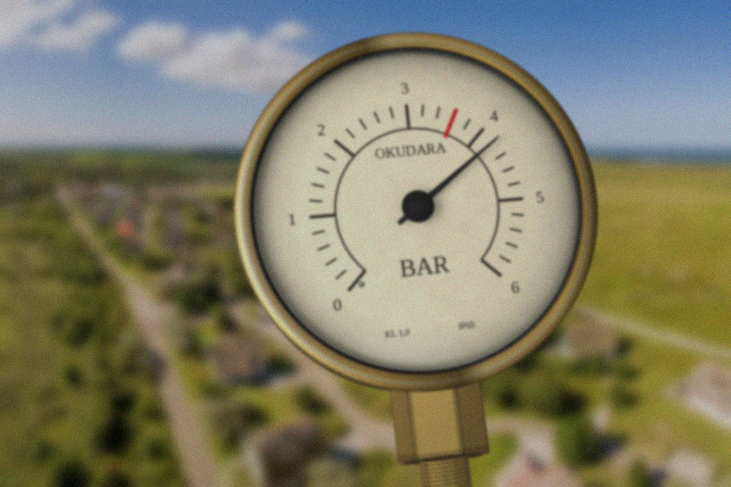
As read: **4.2** bar
